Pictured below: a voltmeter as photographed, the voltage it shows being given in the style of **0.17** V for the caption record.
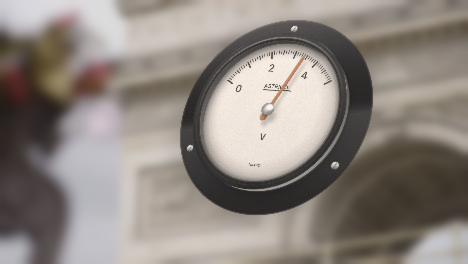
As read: **3.5** V
